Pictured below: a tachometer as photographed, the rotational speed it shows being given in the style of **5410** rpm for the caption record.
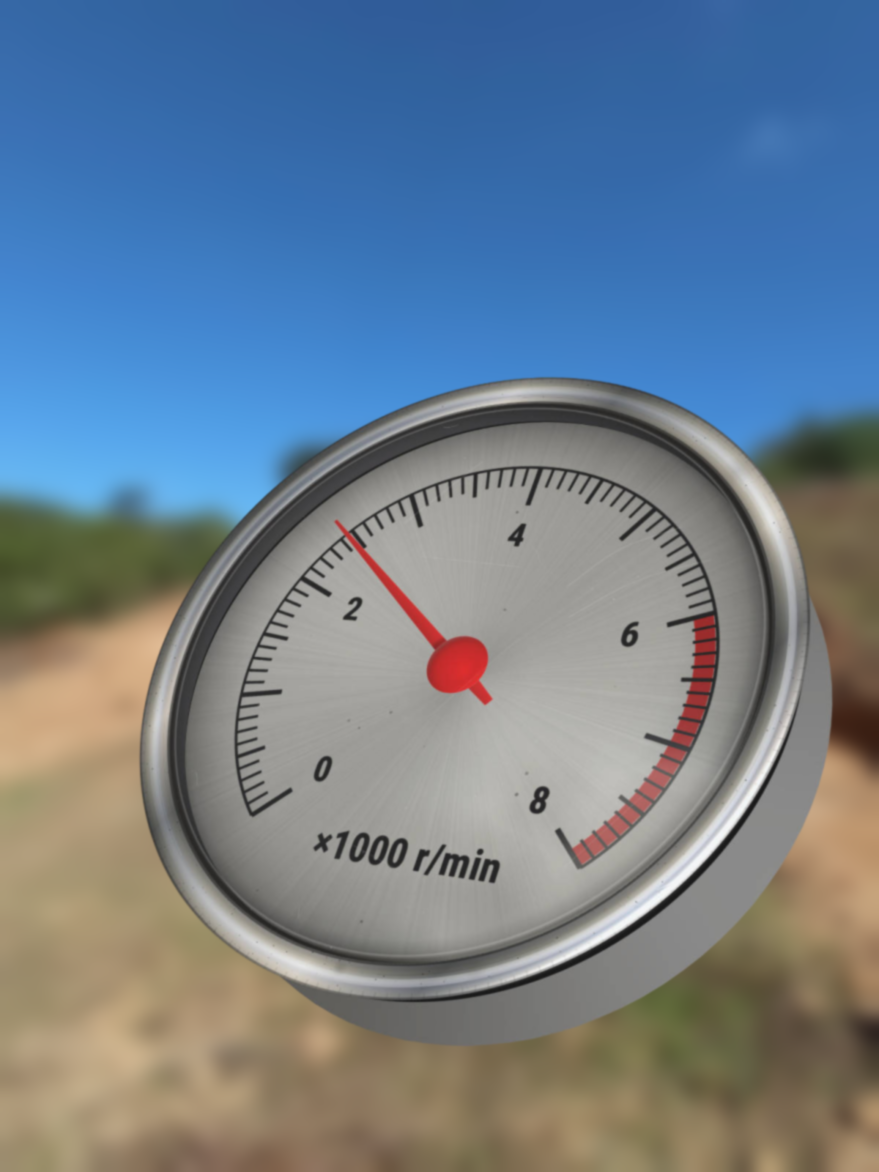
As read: **2450** rpm
